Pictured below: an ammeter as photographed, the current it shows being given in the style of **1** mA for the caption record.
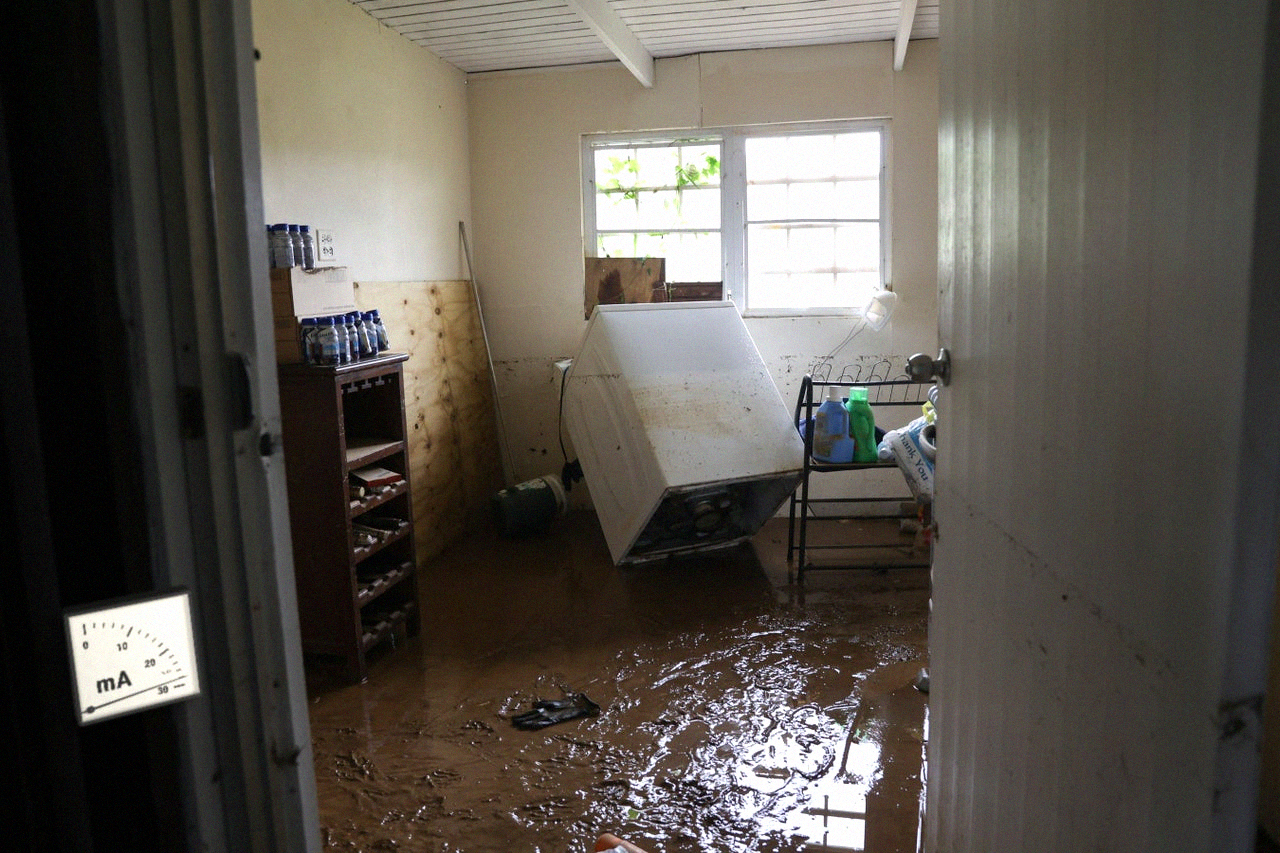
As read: **28** mA
